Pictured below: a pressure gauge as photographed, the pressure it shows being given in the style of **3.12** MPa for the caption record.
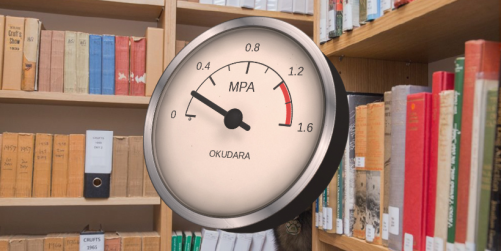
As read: **0.2** MPa
